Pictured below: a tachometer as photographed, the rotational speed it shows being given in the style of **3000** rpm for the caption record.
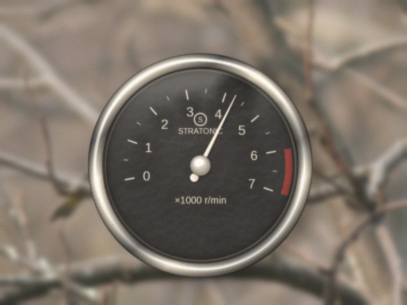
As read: **4250** rpm
